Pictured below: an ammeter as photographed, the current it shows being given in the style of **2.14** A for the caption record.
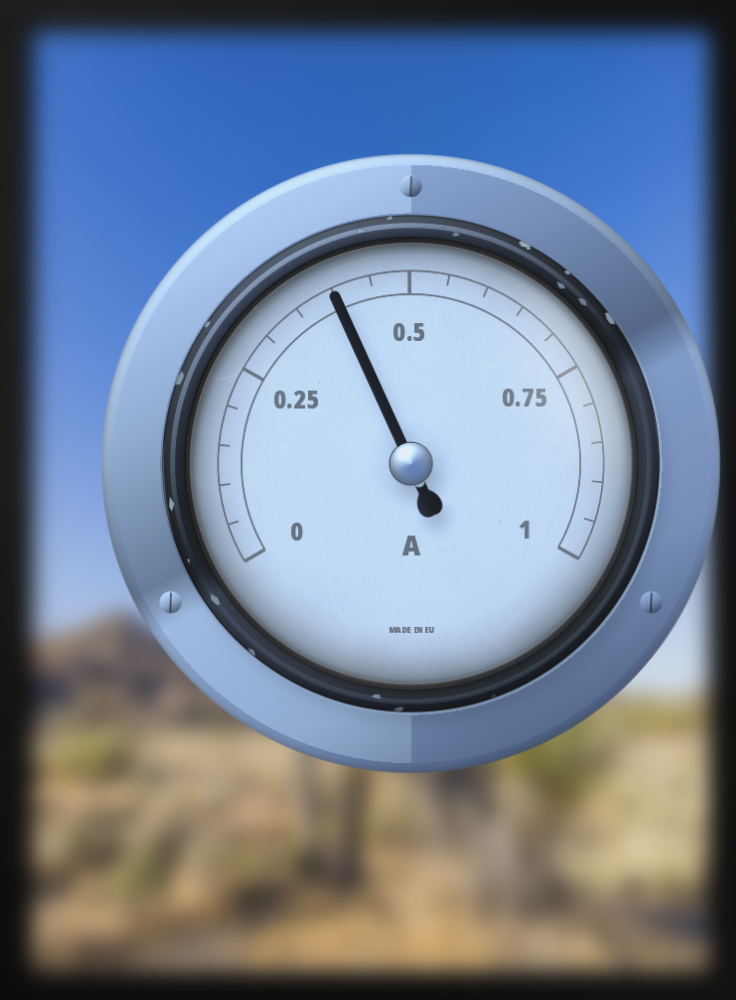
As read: **0.4** A
